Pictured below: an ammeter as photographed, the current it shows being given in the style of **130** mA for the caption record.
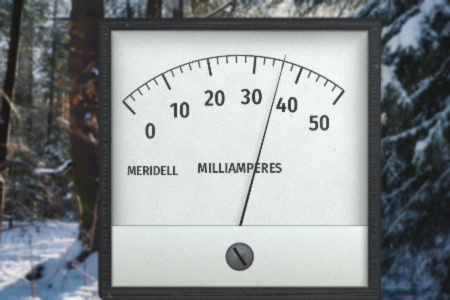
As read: **36** mA
